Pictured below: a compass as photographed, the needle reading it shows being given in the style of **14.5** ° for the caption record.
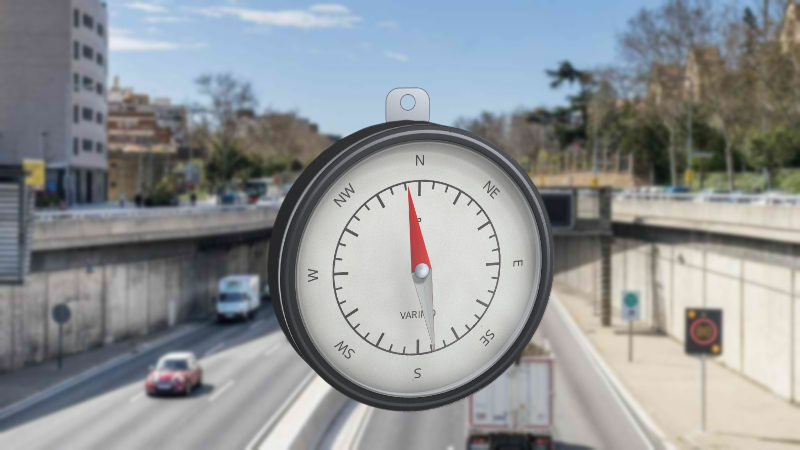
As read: **350** °
